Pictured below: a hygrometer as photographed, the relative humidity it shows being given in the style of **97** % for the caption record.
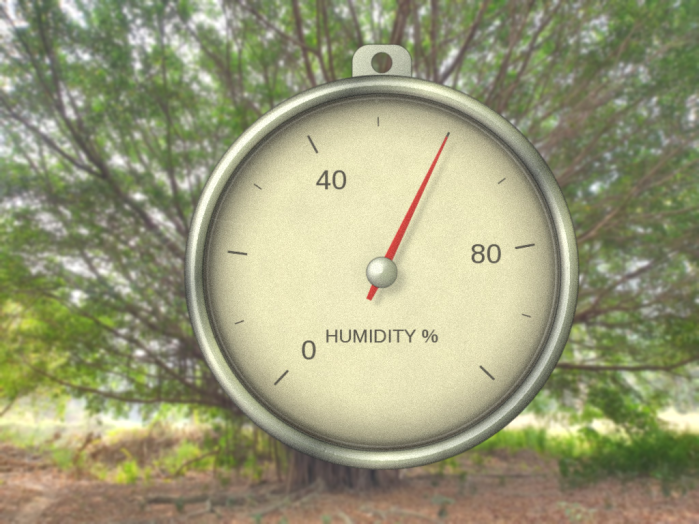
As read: **60** %
